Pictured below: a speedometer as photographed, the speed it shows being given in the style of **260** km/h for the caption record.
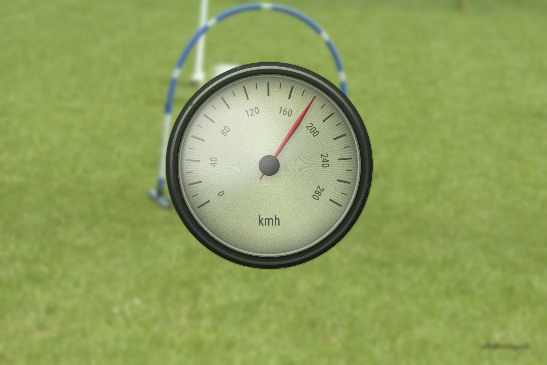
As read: **180** km/h
